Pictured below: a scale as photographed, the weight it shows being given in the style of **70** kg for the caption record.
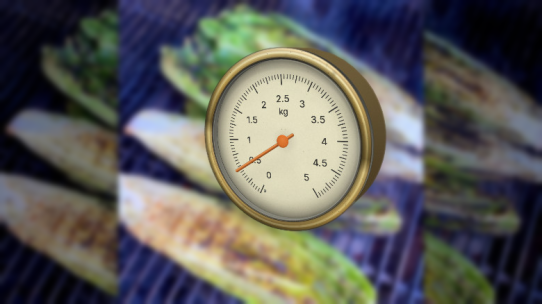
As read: **0.5** kg
